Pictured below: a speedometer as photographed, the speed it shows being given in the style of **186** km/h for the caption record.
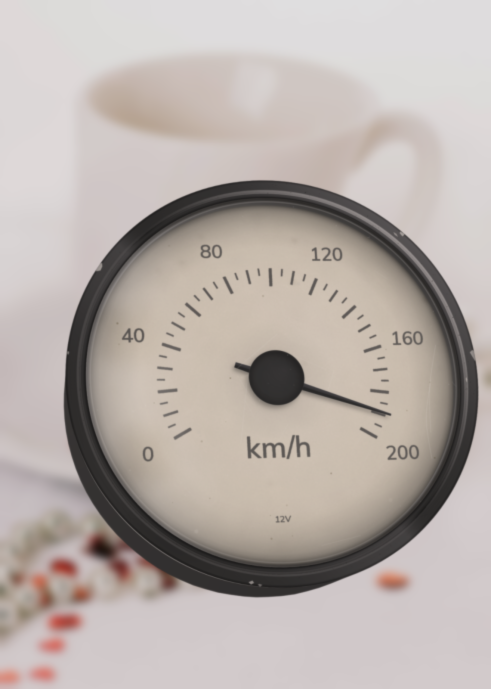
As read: **190** km/h
